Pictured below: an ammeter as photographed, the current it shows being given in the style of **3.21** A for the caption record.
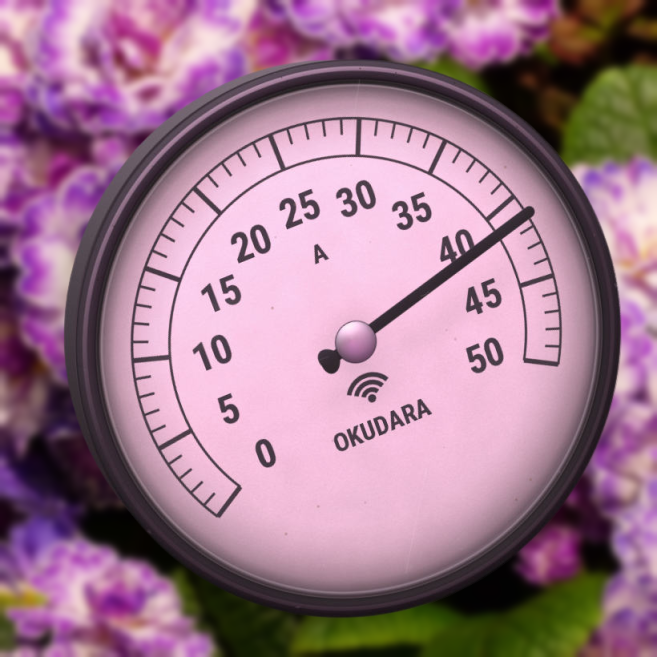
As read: **41** A
